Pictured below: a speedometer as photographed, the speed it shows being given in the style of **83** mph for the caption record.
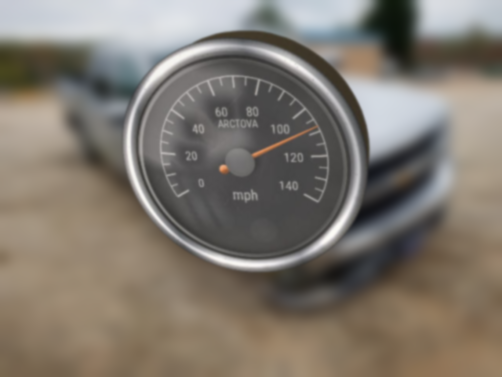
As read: **107.5** mph
